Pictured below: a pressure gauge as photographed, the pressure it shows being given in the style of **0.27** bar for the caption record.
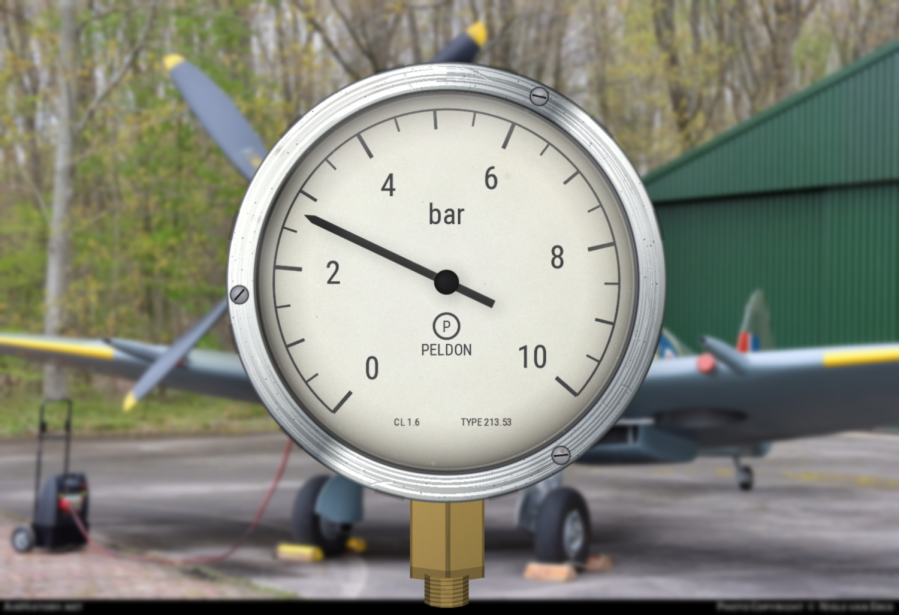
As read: **2.75** bar
